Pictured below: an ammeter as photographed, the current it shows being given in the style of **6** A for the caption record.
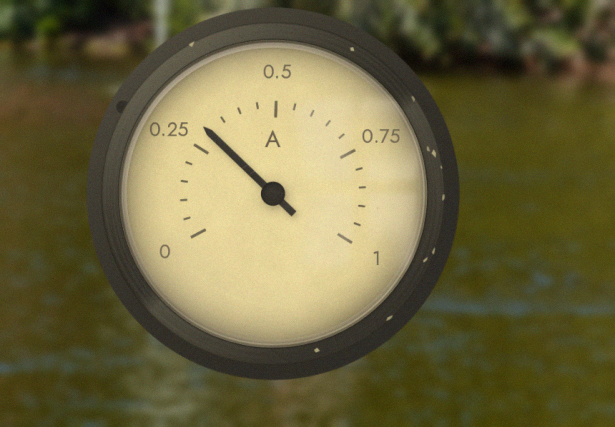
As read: **0.3** A
